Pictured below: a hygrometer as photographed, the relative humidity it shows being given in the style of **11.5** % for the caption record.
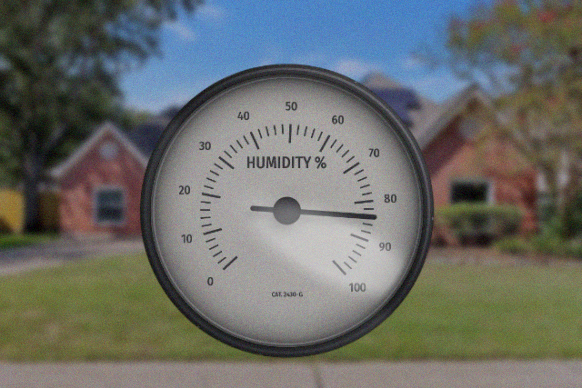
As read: **84** %
